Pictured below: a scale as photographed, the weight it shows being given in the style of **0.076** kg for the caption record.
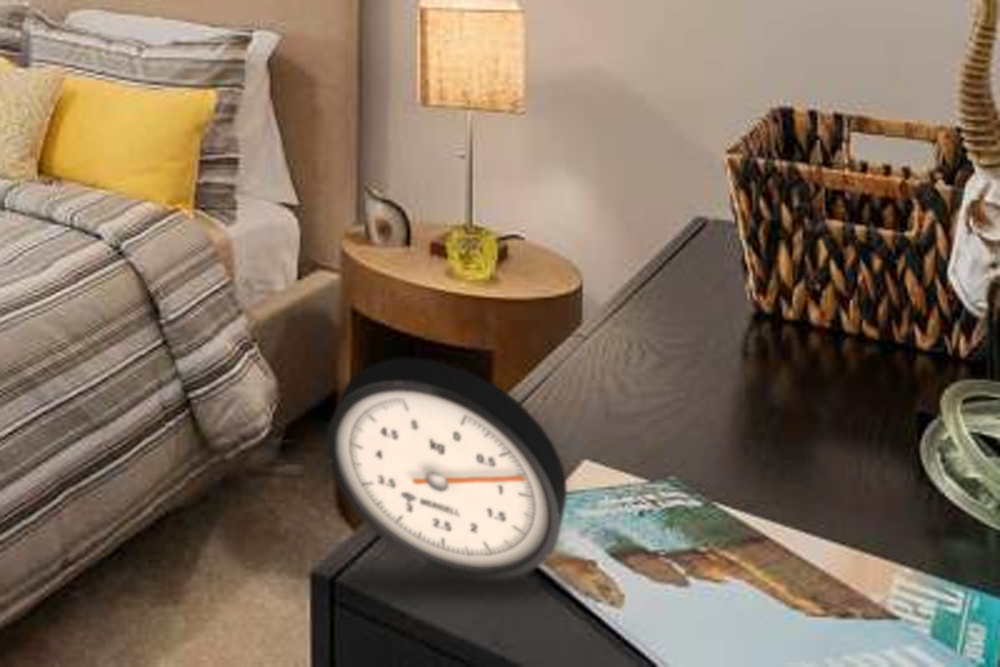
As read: **0.75** kg
